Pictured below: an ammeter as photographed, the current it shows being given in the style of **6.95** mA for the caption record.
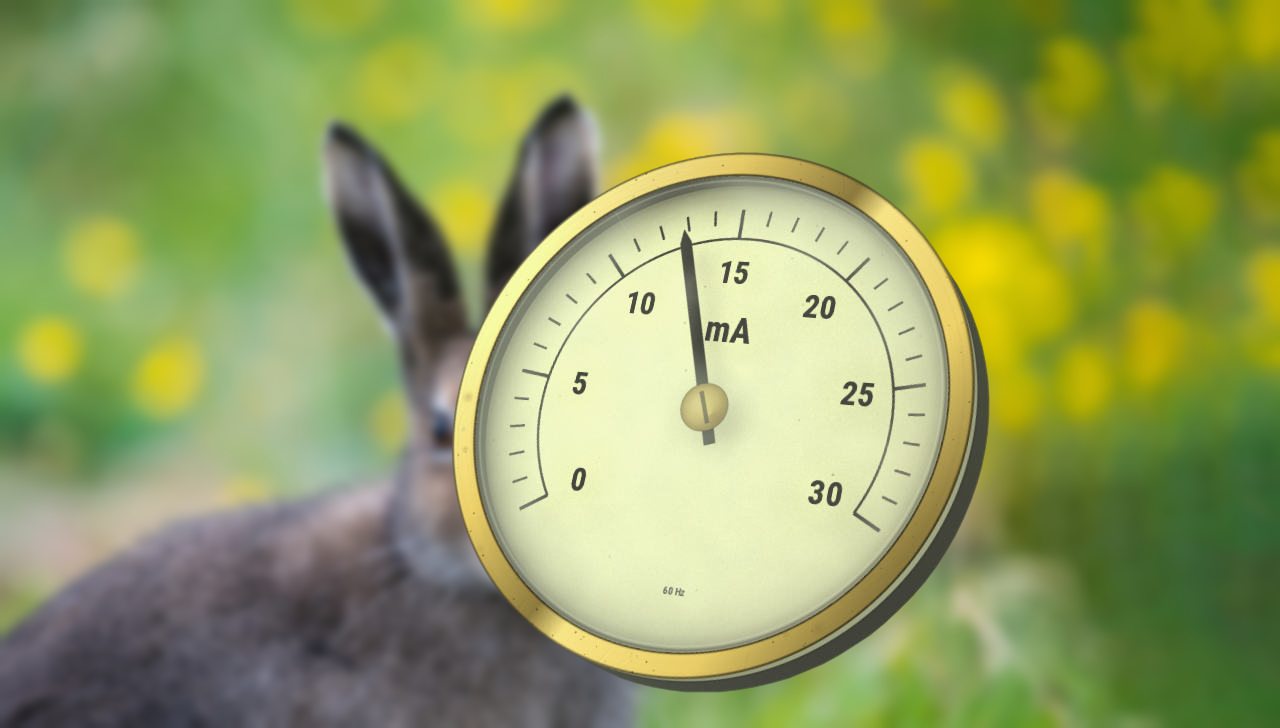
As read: **13** mA
